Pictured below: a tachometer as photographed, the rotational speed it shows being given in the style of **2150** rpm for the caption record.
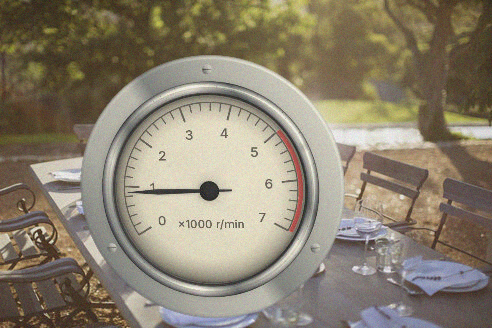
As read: **900** rpm
